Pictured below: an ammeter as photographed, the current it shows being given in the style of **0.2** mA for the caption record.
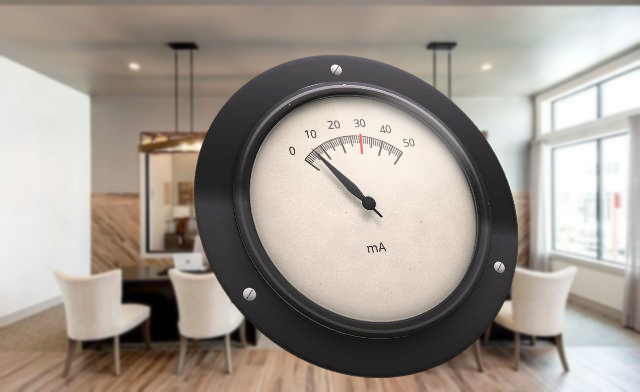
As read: **5** mA
